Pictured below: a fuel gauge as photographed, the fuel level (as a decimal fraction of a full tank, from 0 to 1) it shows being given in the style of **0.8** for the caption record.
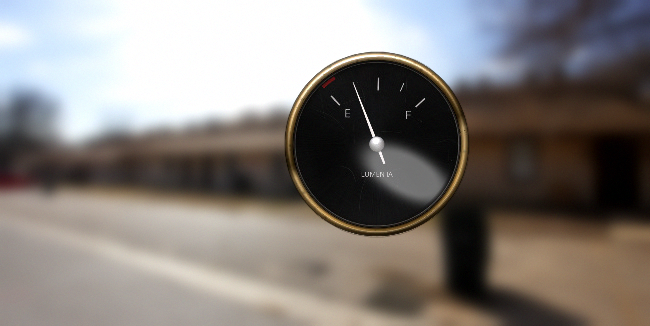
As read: **0.25**
